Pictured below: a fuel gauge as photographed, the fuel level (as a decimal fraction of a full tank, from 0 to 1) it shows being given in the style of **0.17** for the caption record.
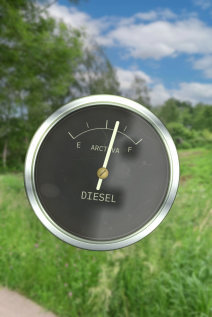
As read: **0.625**
